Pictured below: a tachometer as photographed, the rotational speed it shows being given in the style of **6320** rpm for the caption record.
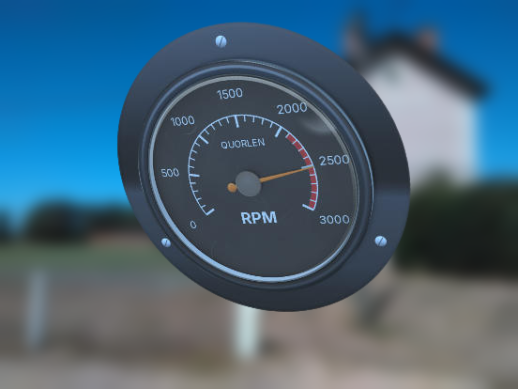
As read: **2500** rpm
